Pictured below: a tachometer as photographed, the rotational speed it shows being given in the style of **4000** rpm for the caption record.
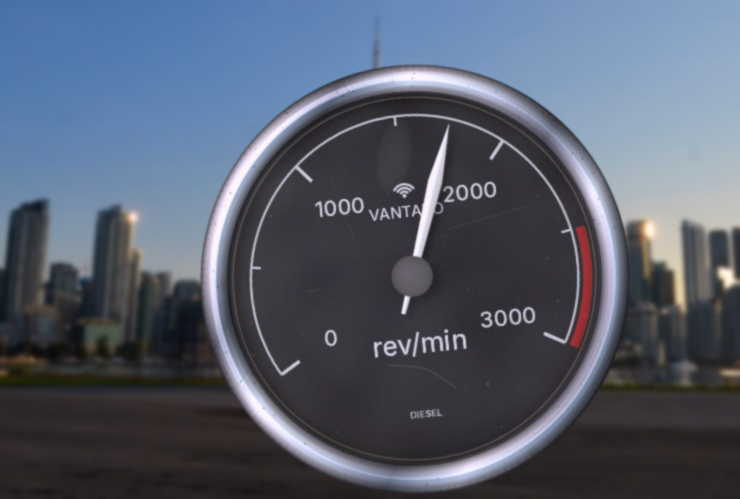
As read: **1750** rpm
